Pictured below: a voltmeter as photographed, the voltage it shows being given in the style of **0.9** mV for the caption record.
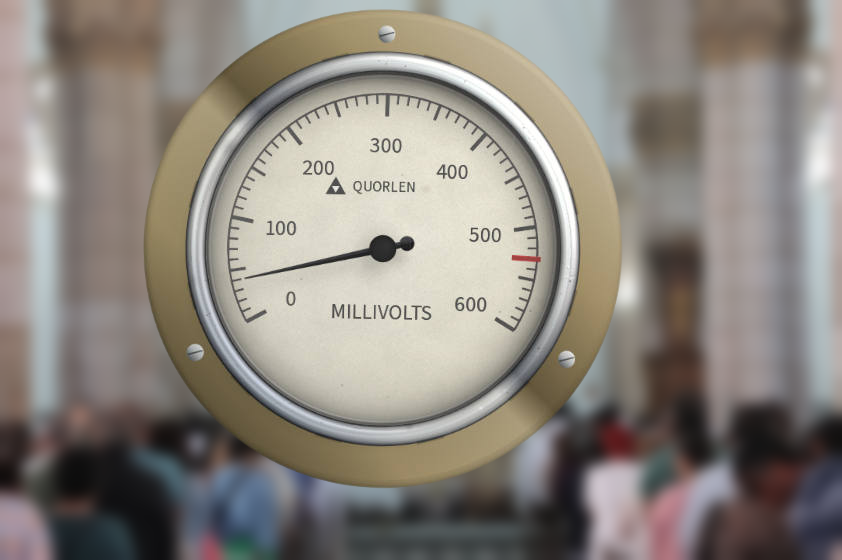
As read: **40** mV
